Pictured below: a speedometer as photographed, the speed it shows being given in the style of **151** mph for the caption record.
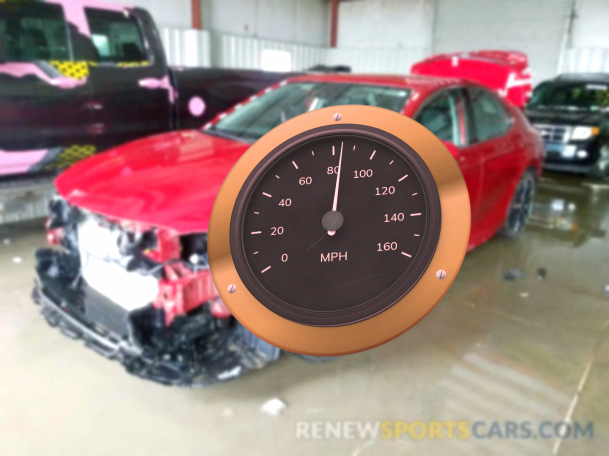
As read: **85** mph
